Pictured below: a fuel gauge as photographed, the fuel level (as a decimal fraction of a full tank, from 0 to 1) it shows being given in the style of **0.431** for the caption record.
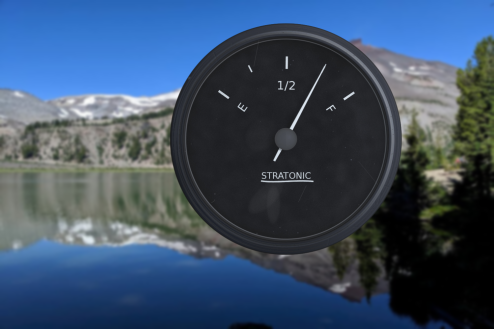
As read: **0.75**
